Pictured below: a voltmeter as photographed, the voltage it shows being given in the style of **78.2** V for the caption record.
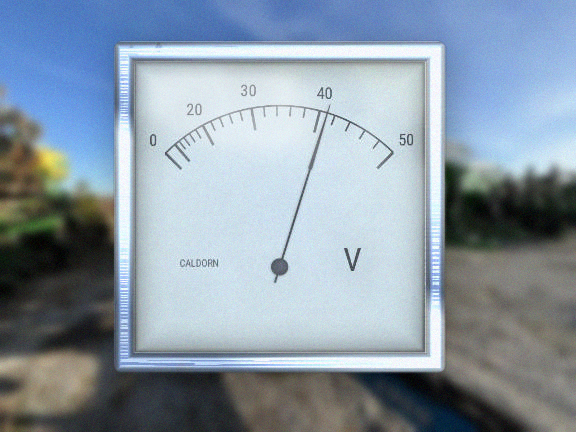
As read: **41** V
